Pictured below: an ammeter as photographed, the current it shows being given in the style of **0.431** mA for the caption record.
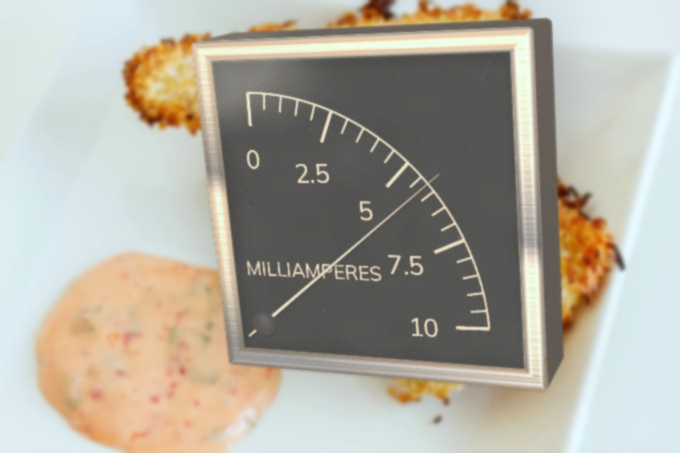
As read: **5.75** mA
